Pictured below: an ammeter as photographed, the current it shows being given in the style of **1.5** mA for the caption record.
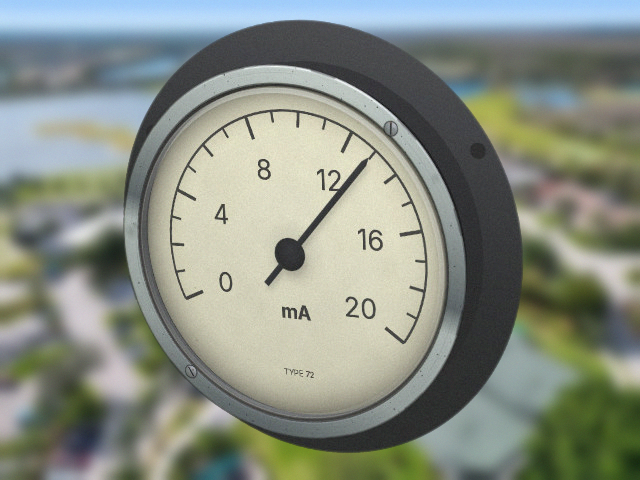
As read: **13** mA
